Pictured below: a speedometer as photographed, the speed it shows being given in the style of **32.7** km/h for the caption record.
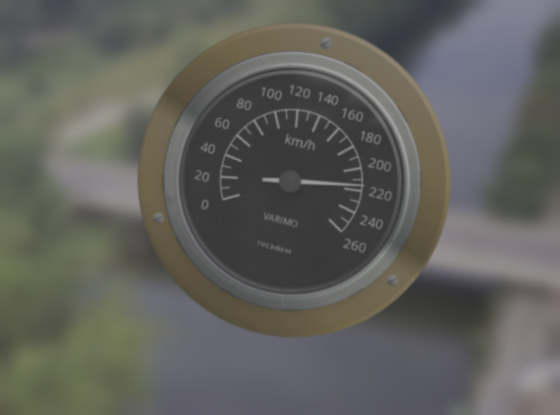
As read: **215** km/h
